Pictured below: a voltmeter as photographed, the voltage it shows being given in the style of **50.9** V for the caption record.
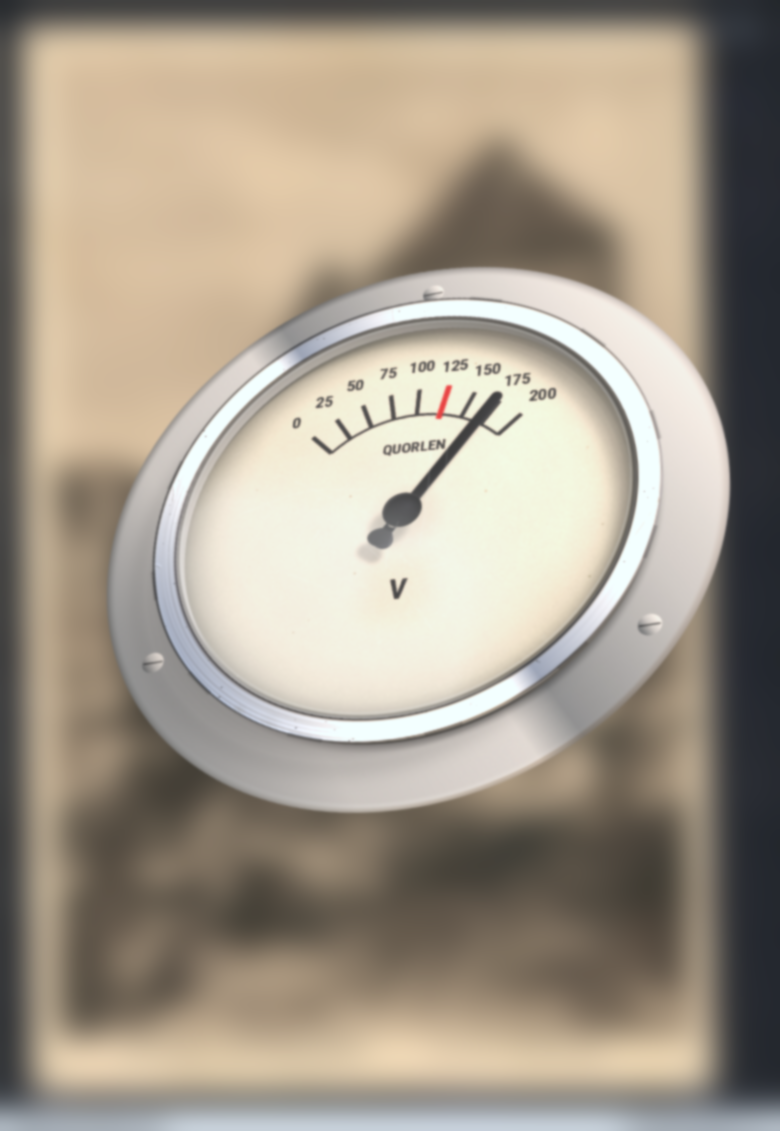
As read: **175** V
